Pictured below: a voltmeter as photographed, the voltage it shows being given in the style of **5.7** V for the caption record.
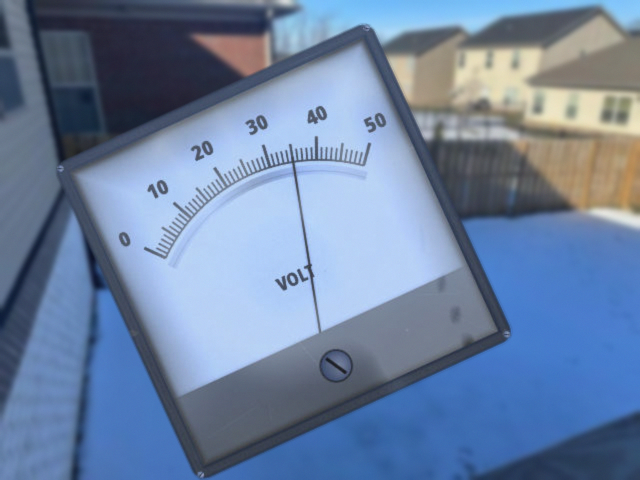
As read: **35** V
